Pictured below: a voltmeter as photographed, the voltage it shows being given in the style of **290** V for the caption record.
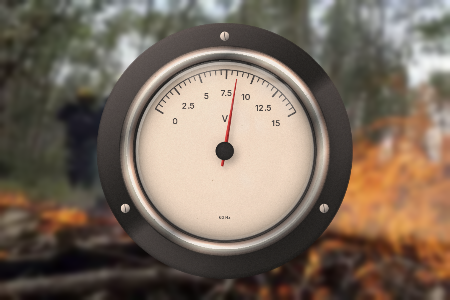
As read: **8.5** V
